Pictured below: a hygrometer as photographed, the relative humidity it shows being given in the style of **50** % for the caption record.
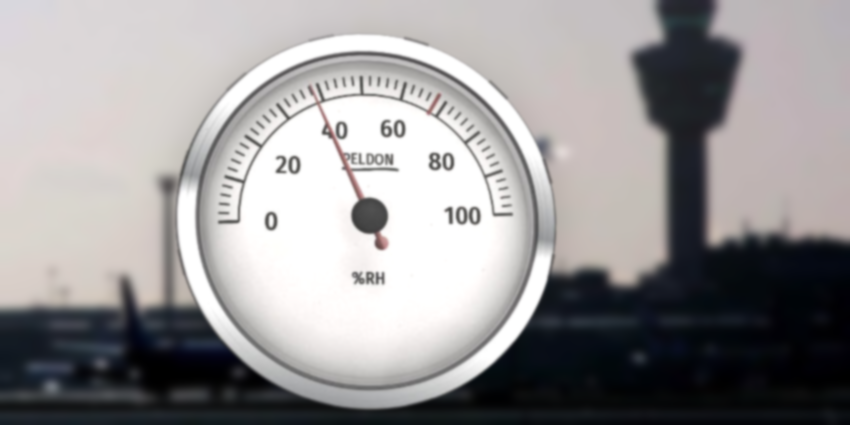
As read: **38** %
